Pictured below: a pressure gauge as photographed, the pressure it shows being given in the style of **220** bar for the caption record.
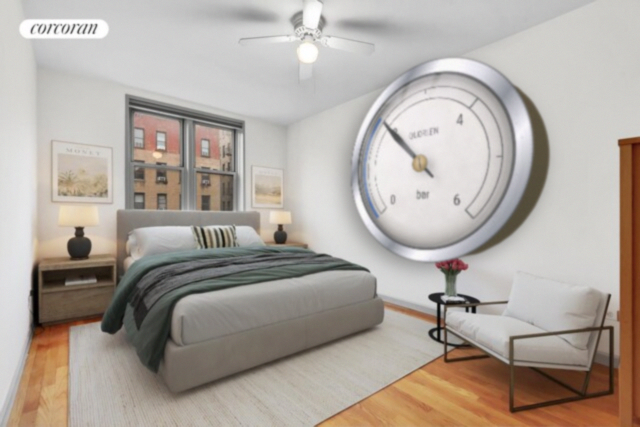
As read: **2** bar
